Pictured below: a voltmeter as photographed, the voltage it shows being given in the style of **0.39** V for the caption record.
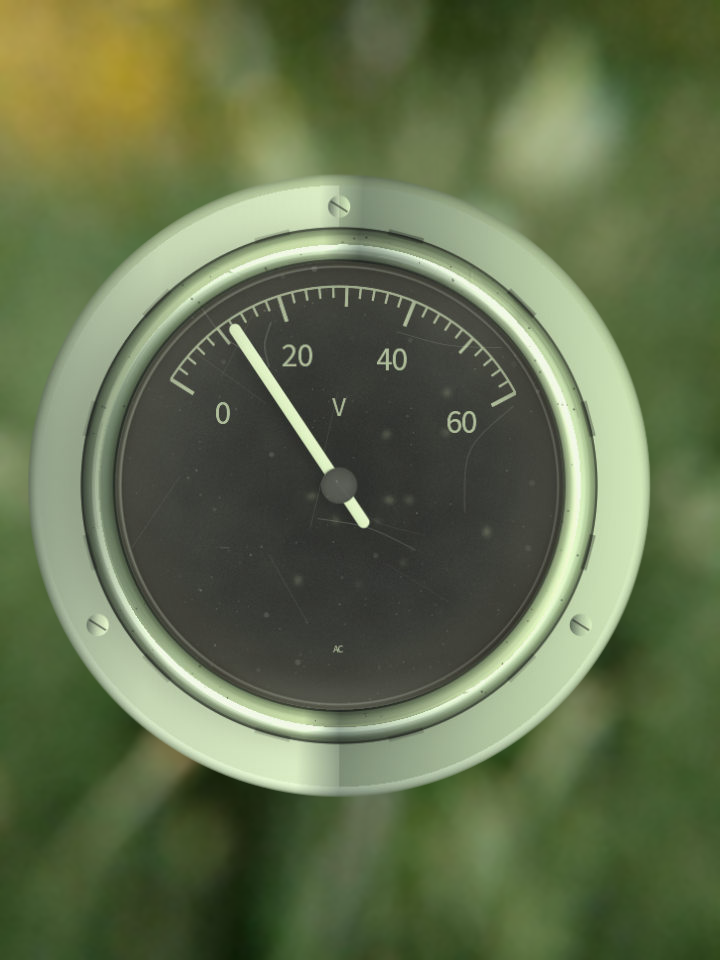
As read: **12** V
